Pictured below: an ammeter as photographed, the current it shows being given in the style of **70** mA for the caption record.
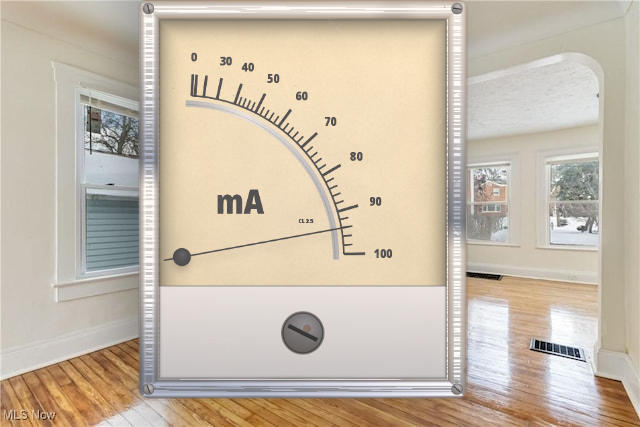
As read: **94** mA
